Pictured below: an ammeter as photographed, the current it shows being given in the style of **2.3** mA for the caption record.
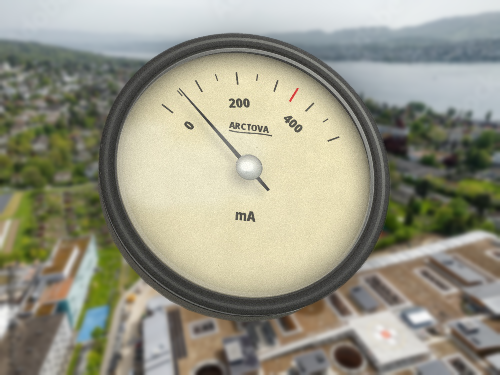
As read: **50** mA
